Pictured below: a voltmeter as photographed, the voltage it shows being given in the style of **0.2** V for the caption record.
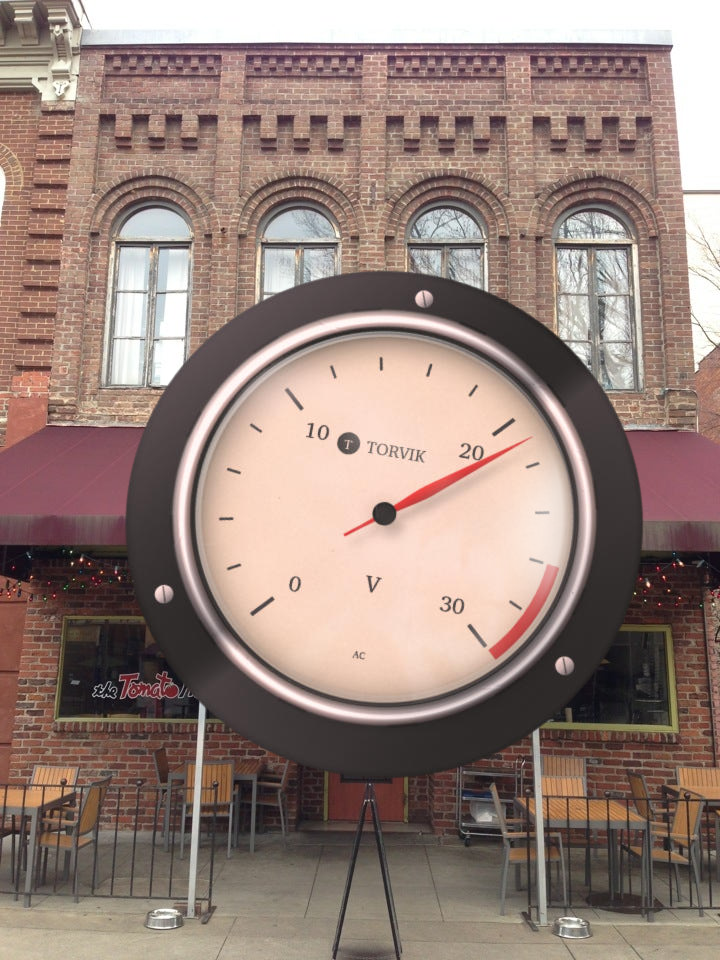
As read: **21** V
